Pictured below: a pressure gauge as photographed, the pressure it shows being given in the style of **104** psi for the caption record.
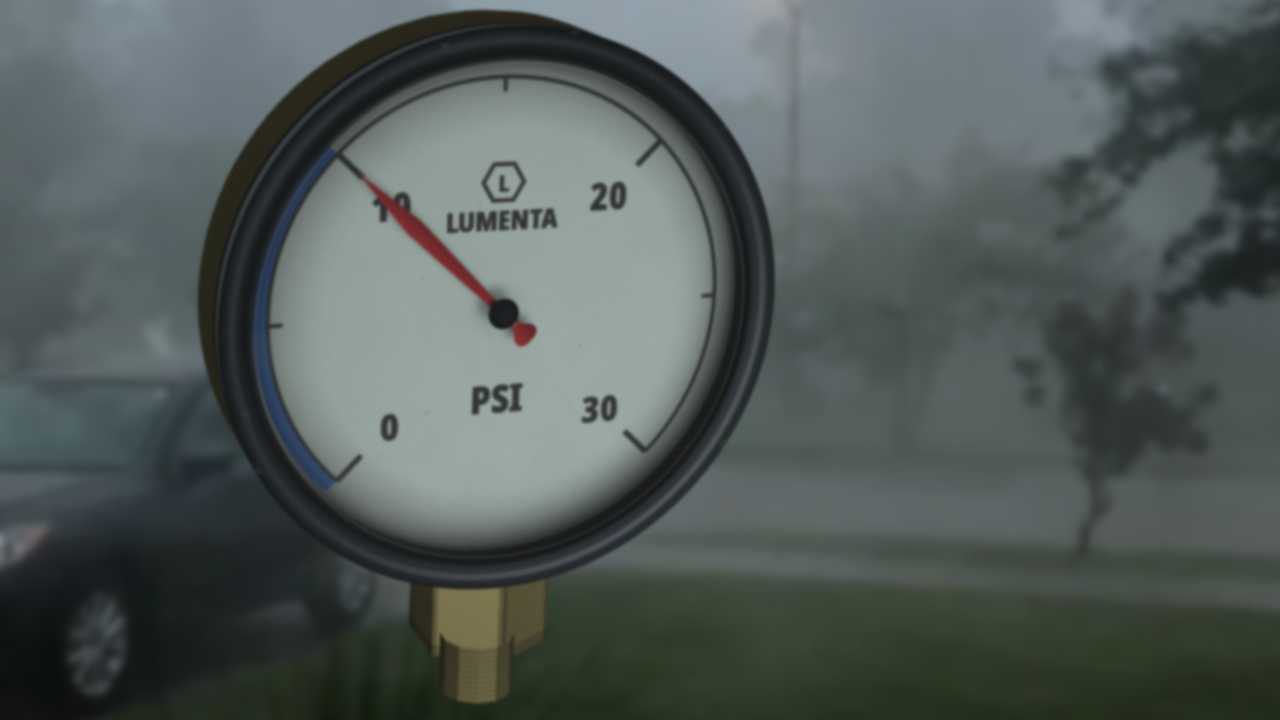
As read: **10** psi
